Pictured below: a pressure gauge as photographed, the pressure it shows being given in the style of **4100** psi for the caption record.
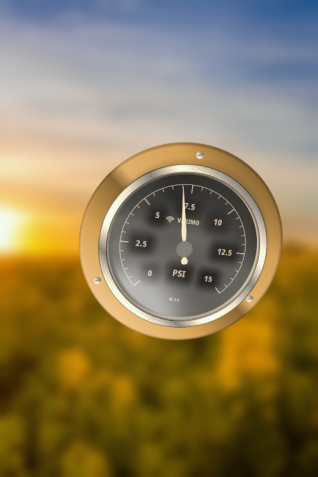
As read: **7** psi
